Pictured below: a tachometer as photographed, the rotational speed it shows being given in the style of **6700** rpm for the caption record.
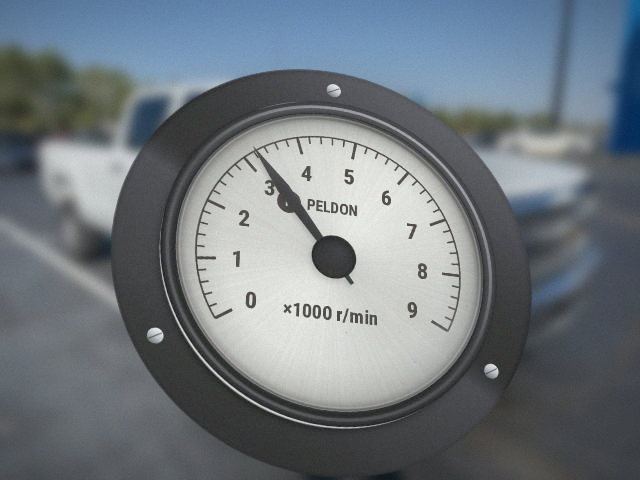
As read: **3200** rpm
